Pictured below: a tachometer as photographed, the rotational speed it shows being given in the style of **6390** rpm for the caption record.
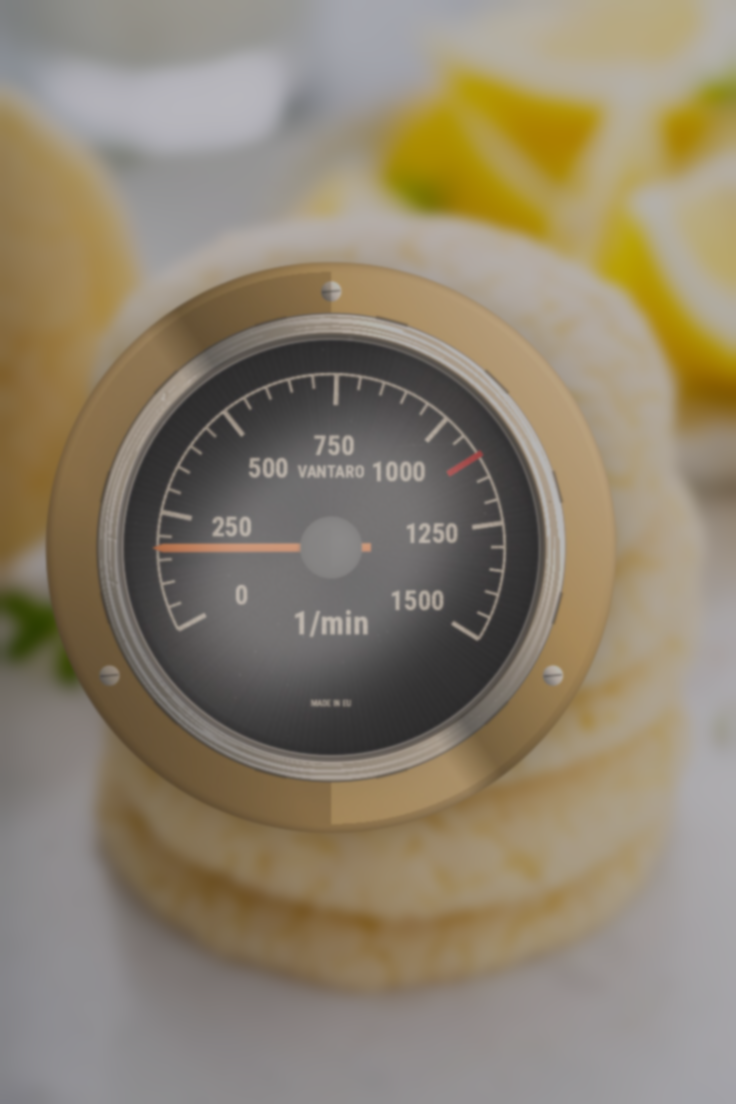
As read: **175** rpm
